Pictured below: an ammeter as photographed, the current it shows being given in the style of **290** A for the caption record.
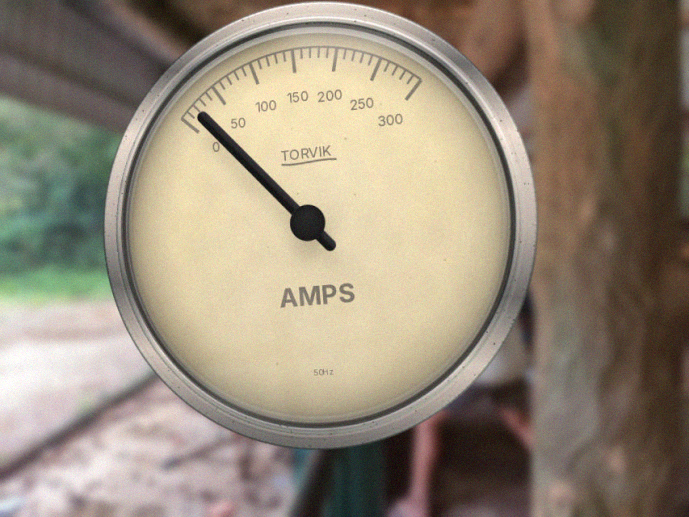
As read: **20** A
